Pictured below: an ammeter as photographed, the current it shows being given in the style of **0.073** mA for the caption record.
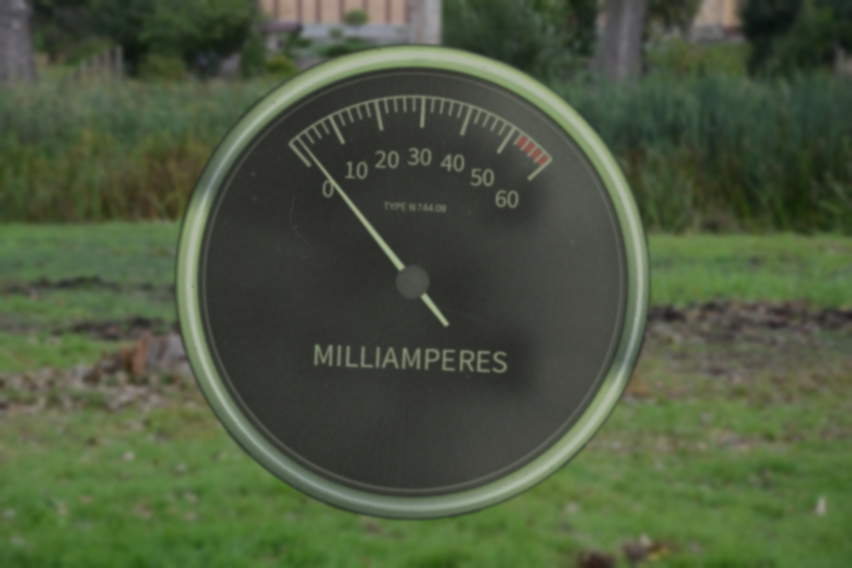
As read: **2** mA
